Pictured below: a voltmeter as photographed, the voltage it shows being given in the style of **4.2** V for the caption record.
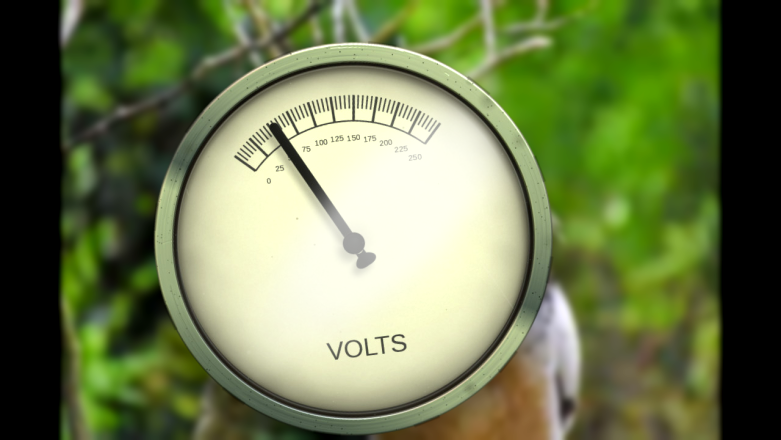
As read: **55** V
